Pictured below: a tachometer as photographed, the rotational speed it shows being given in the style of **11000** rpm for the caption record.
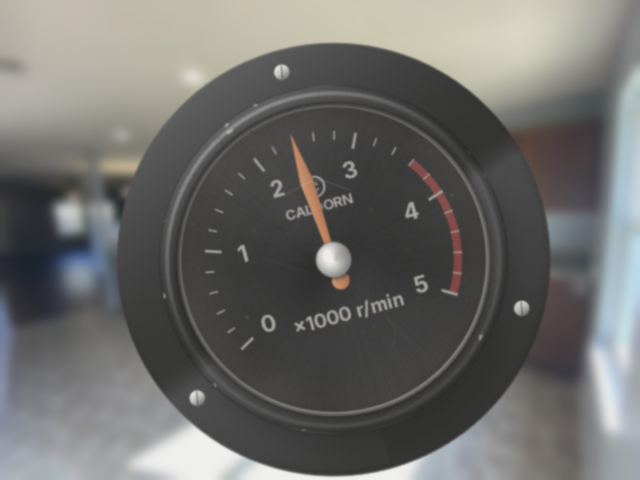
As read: **2400** rpm
